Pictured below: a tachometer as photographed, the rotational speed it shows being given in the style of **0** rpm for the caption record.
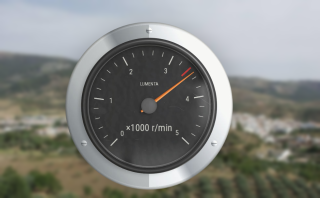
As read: **3500** rpm
